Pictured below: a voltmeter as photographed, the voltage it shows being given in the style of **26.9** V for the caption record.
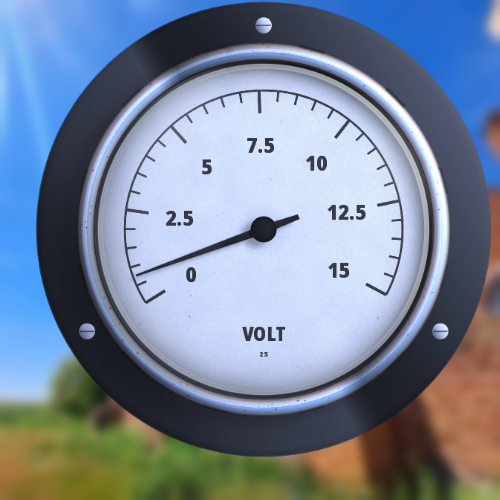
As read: **0.75** V
